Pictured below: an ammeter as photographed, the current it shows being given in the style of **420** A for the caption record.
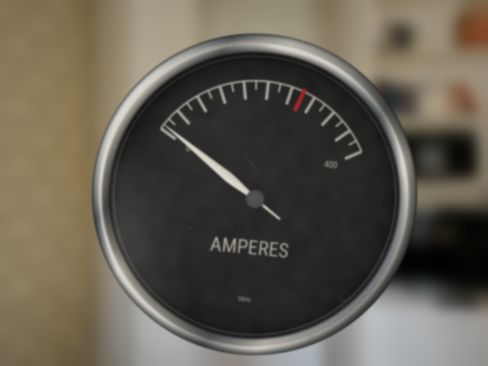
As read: **10** A
